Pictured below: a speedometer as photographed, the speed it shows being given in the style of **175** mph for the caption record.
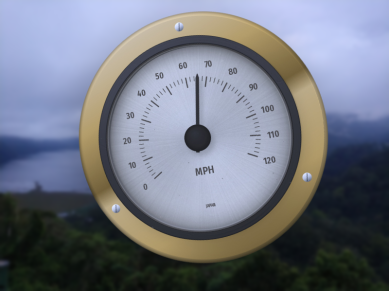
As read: **66** mph
